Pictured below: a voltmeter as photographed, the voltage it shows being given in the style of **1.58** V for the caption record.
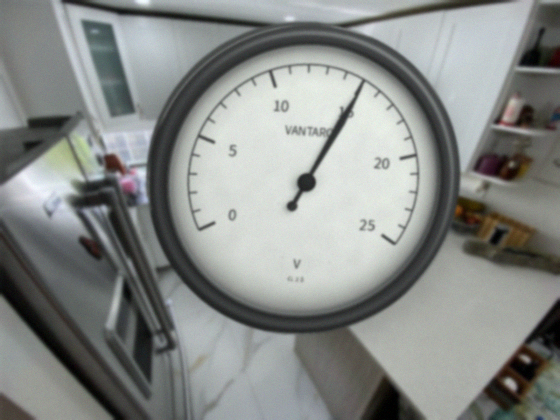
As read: **15** V
